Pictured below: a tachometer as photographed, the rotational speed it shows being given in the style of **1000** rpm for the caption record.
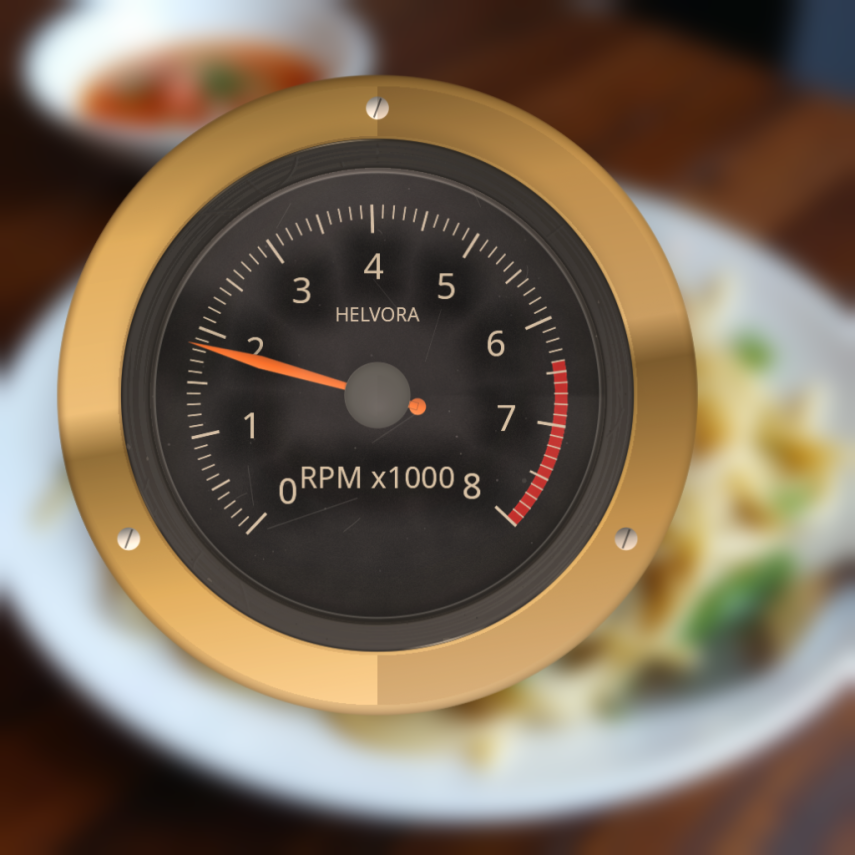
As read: **1850** rpm
